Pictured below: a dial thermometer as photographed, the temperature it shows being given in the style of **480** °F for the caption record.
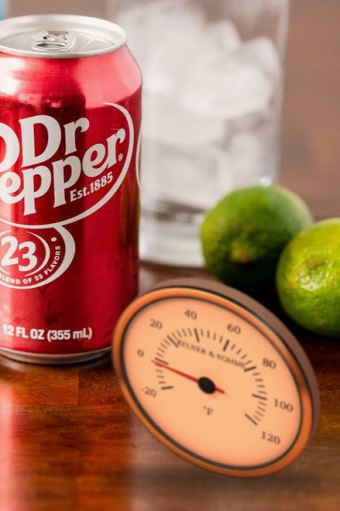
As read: **0** °F
